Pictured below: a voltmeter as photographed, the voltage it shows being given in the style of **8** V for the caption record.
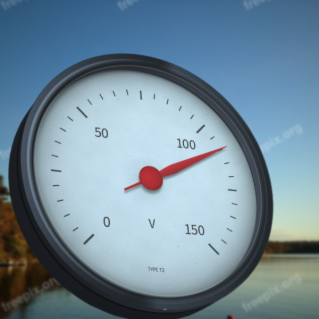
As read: **110** V
